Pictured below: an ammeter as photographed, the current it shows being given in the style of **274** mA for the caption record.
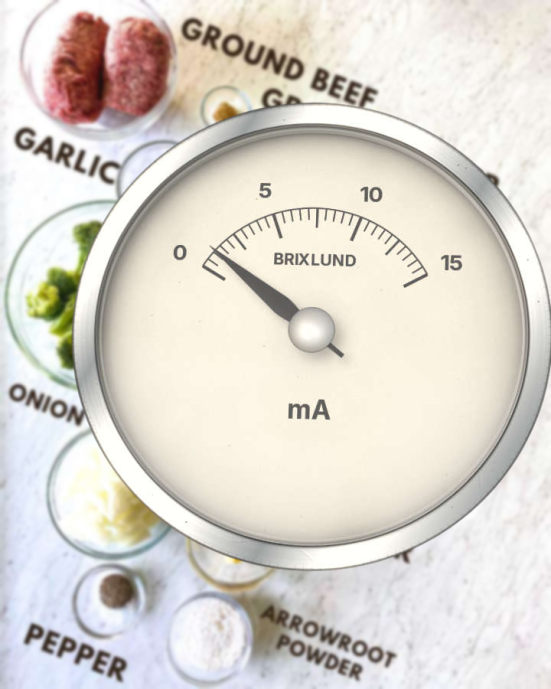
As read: **1** mA
